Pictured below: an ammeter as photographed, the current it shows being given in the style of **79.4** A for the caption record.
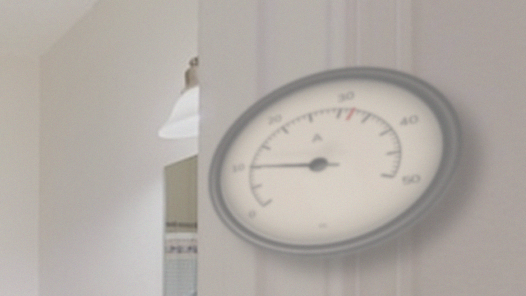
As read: **10** A
